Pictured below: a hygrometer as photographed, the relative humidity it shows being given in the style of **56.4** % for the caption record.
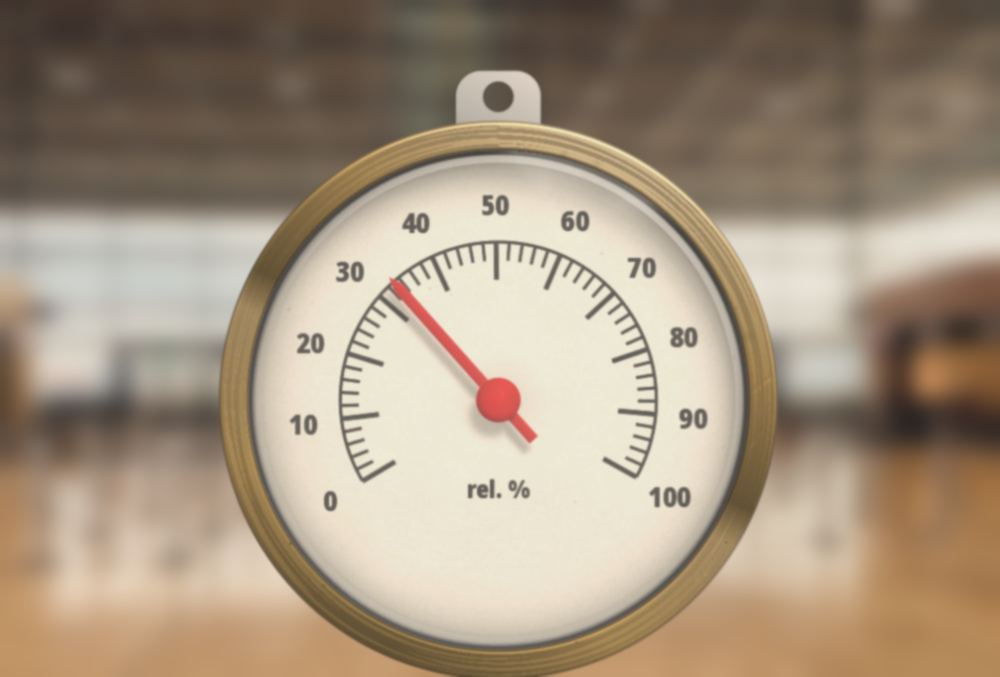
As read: **33** %
